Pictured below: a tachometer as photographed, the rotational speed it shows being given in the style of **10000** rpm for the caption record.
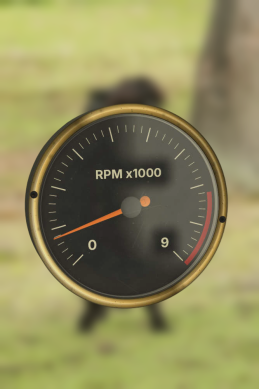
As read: **800** rpm
